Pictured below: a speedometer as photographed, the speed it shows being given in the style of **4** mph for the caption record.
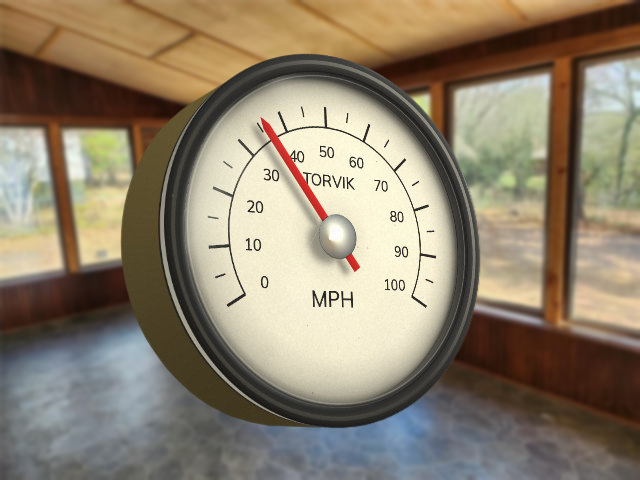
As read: **35** mph
